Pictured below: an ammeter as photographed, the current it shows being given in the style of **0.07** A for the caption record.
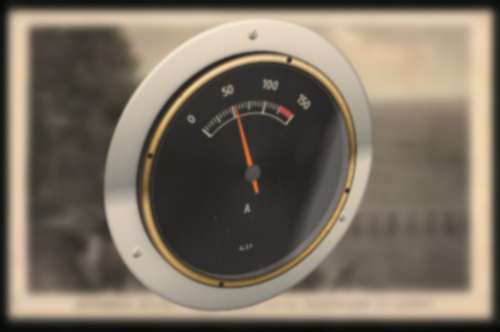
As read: **50** A
